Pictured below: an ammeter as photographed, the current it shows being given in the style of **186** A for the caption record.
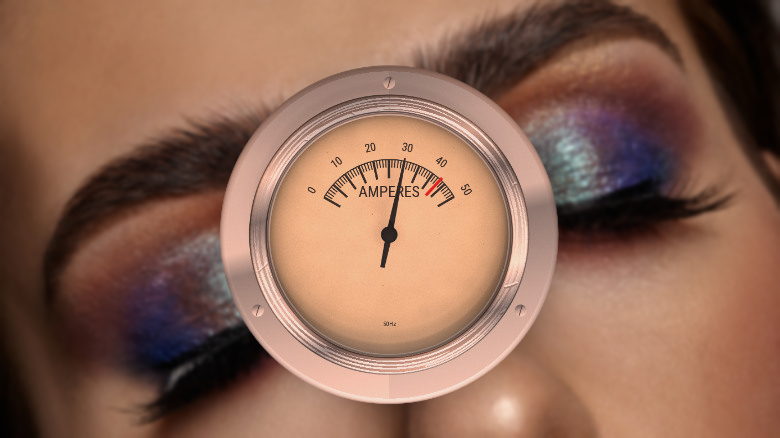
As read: **30** A
